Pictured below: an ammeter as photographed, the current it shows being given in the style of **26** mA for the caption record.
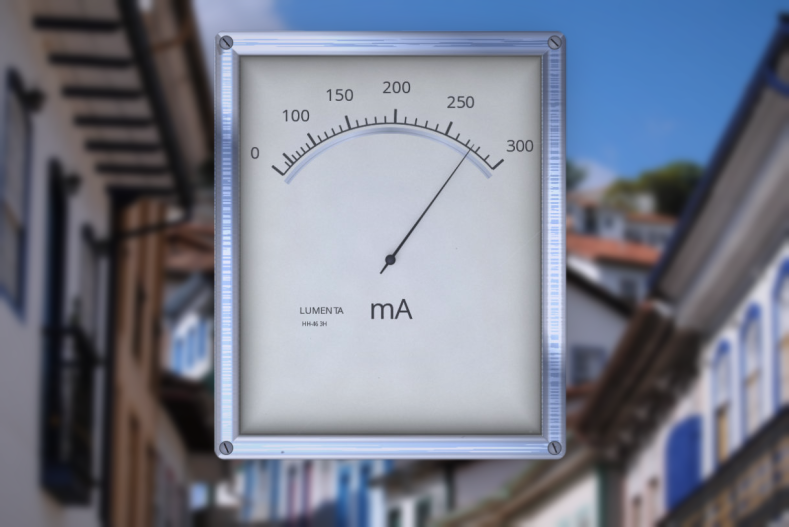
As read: **275** mA
